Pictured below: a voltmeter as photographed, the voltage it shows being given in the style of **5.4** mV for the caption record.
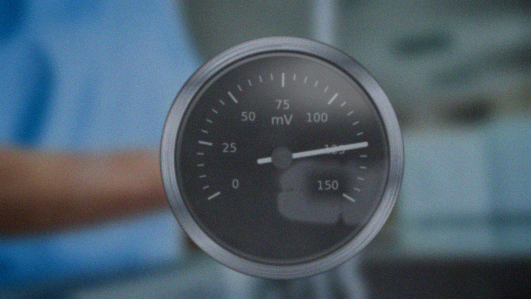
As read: **125** mV
